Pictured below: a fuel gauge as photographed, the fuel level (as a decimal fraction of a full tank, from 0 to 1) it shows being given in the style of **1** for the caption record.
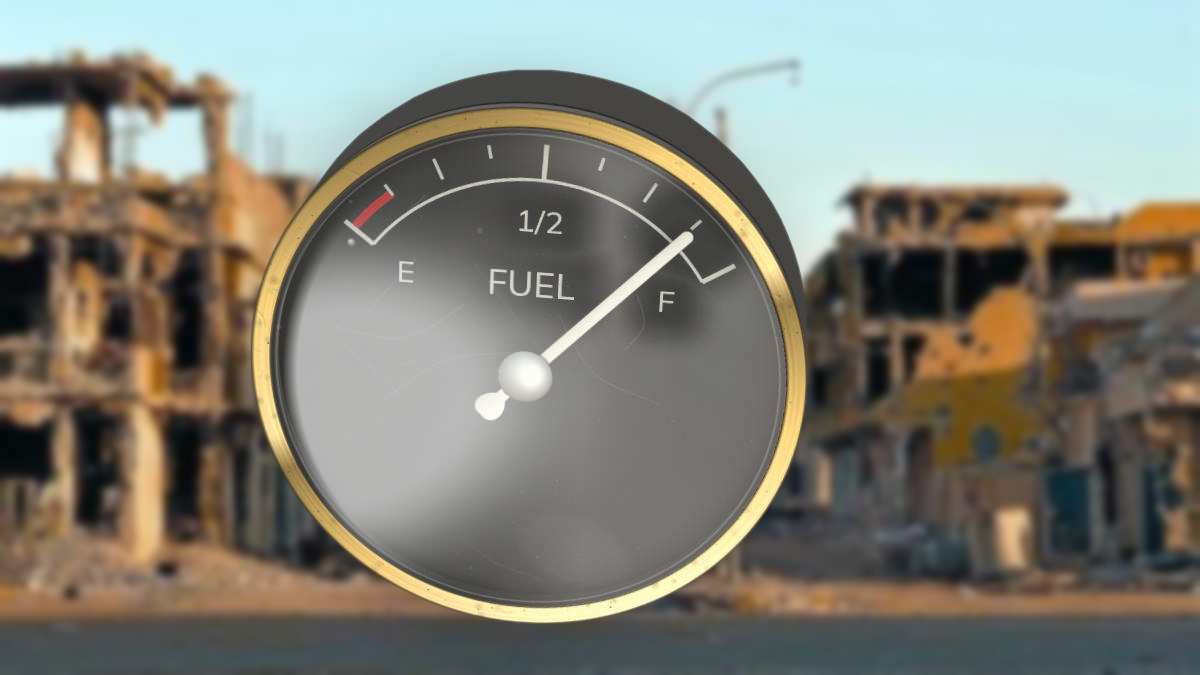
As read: **0.875**
